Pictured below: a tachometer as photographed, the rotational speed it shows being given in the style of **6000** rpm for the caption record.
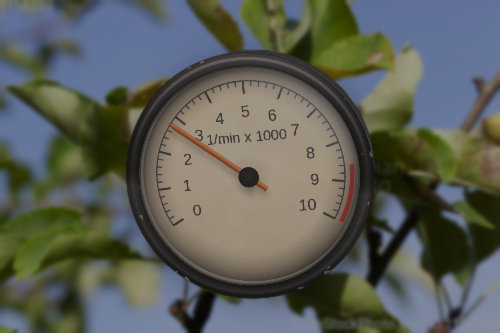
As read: **2800** rpm
